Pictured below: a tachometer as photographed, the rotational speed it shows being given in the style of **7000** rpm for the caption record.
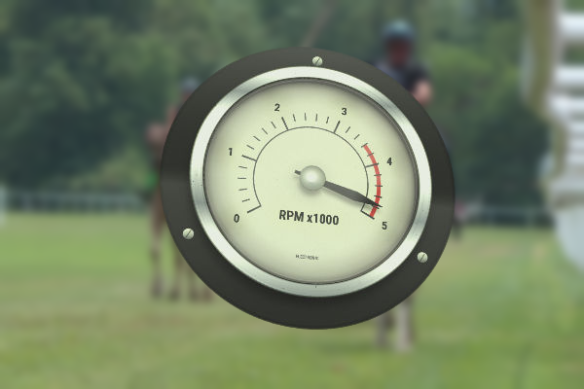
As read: **4800** rpm
